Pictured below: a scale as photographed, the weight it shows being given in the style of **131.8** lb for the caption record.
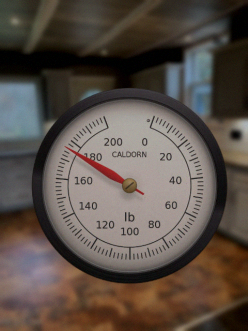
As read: **176** lb
